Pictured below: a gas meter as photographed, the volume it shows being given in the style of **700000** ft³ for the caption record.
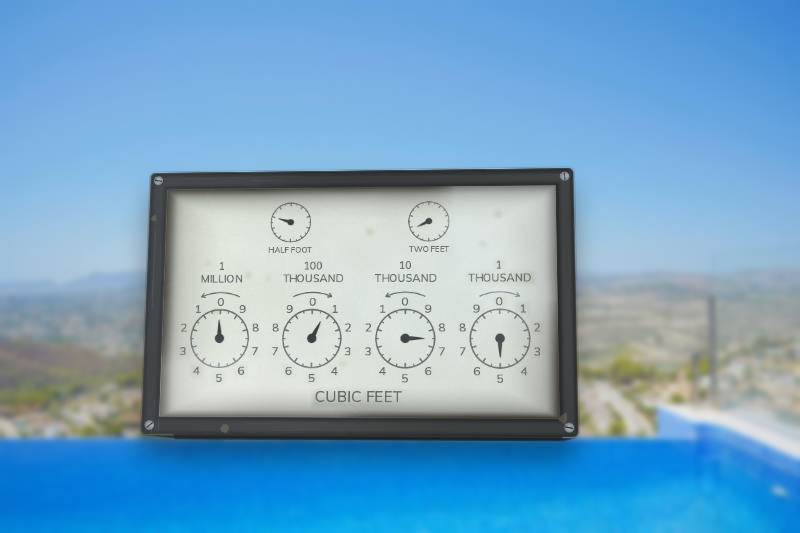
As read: **7500** ft³
